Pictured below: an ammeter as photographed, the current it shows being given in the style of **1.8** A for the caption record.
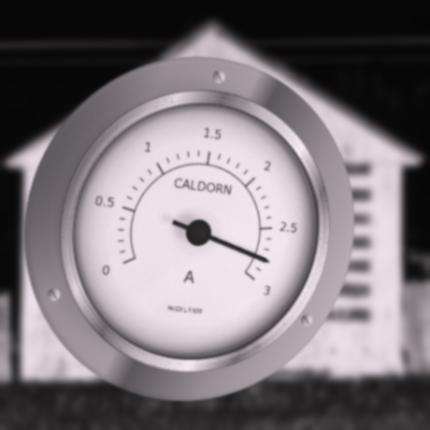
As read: **2.8** A
